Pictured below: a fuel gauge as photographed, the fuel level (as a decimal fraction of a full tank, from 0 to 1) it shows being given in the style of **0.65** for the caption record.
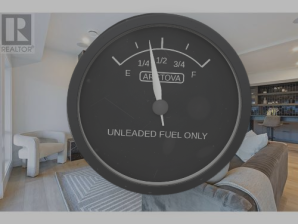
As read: **0.375**
